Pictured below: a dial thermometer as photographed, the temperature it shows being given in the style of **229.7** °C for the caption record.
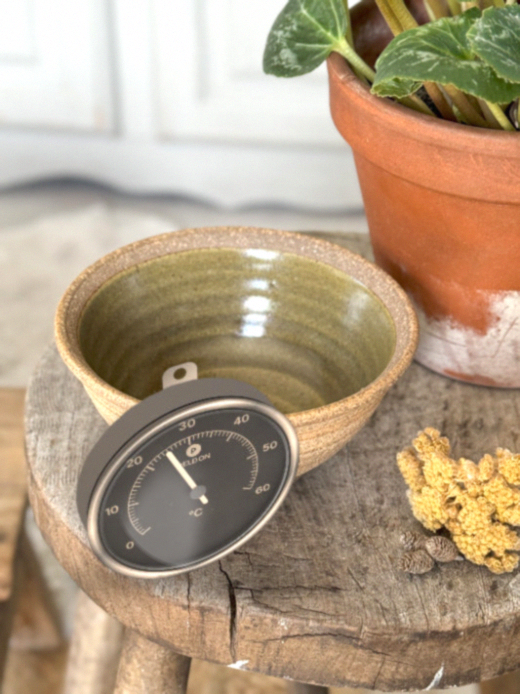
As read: **25** °C
